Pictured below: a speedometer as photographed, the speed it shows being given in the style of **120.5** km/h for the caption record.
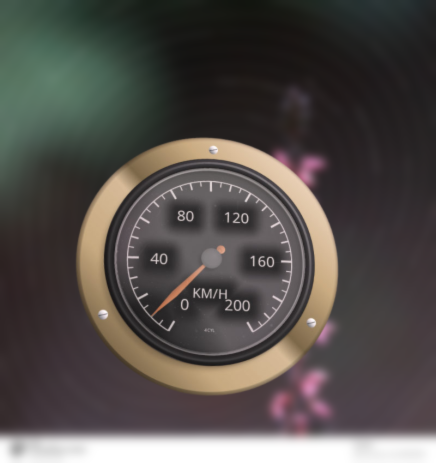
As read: **10** km/h
